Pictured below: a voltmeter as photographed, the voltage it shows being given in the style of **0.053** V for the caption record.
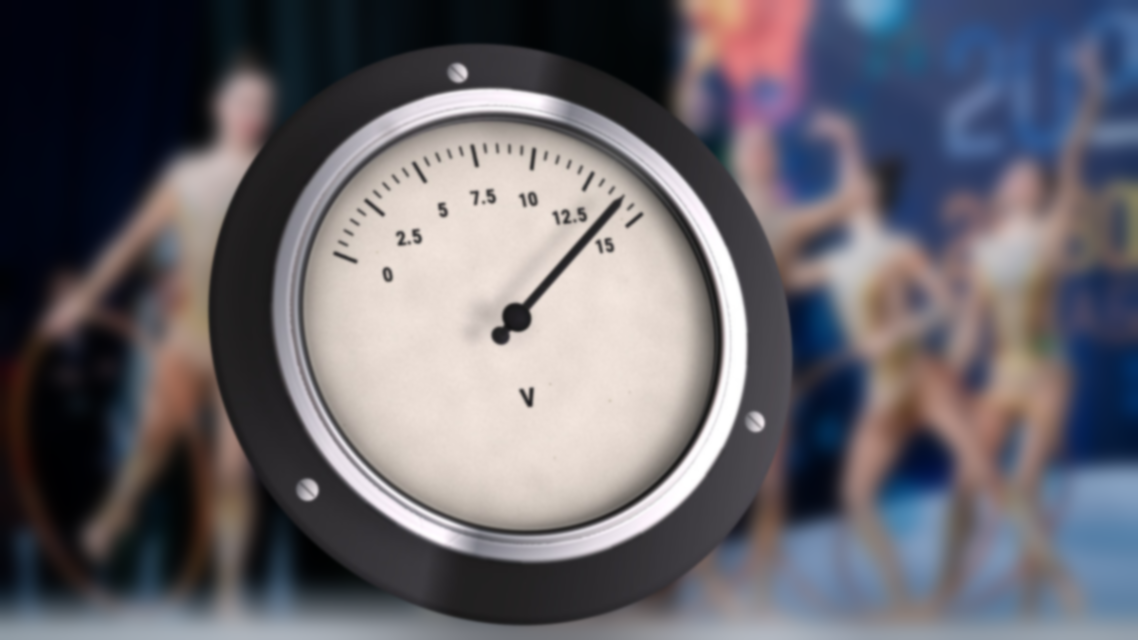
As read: **14** V
